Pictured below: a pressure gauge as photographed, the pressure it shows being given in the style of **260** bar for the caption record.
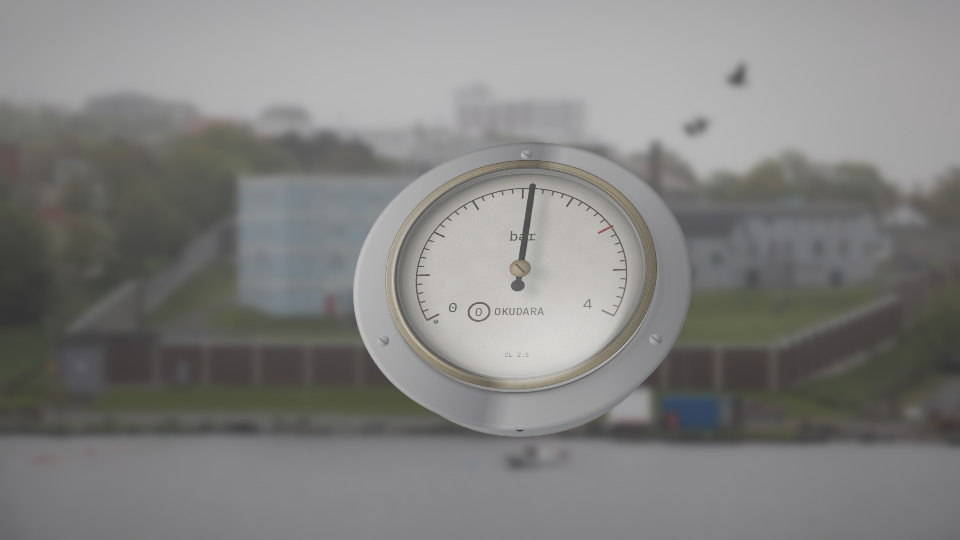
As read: **2.1** bar
